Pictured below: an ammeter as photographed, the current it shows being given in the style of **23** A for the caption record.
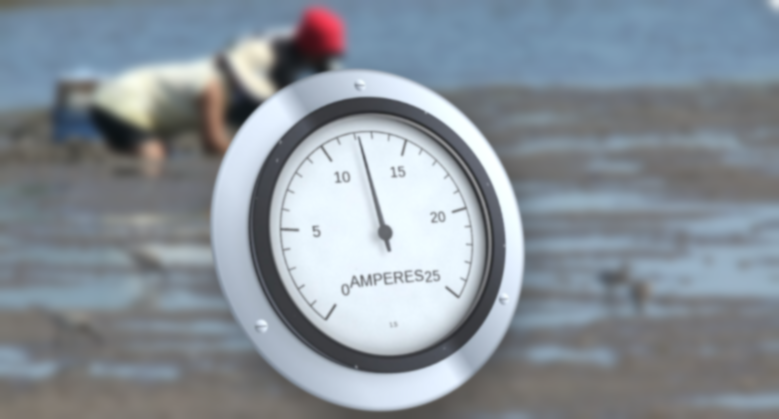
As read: **12** A
